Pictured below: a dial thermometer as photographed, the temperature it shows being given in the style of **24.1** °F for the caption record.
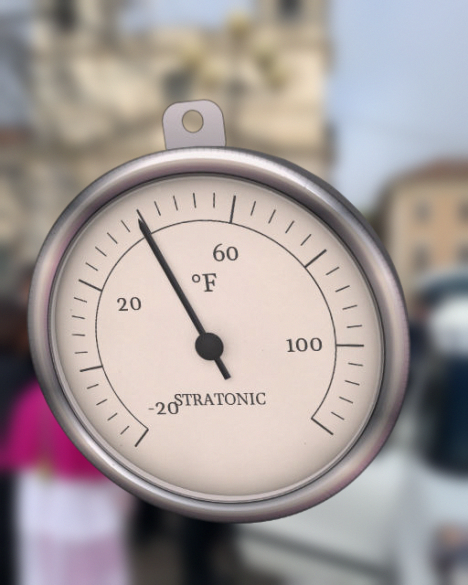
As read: **40** °F
